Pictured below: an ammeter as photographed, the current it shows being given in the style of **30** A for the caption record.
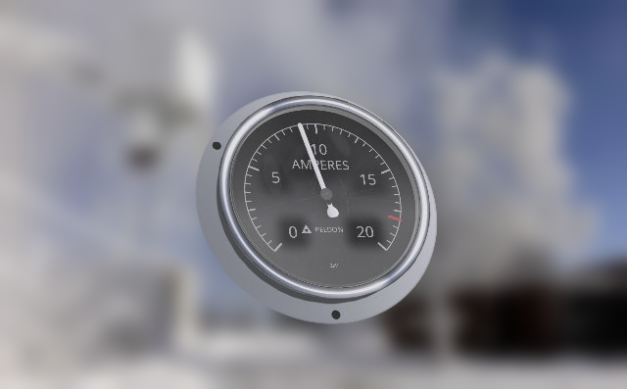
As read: **9** A
